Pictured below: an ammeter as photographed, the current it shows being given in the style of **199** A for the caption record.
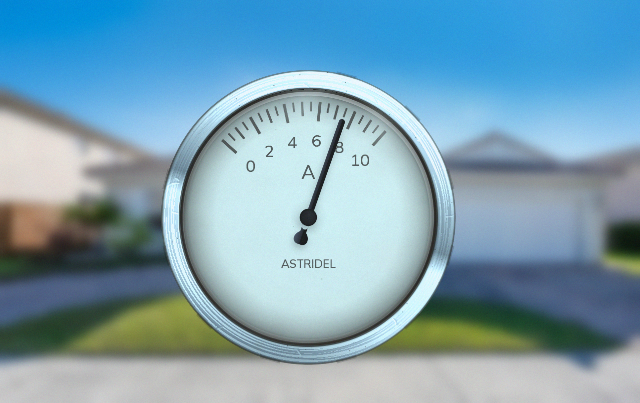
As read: **7.5** A
